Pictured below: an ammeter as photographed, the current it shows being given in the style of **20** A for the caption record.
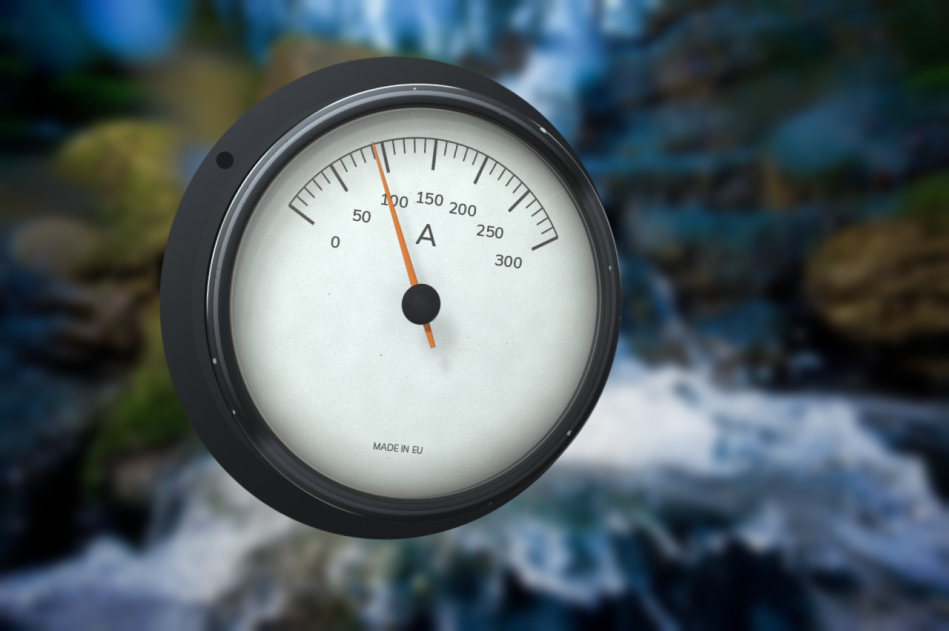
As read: **90** A
